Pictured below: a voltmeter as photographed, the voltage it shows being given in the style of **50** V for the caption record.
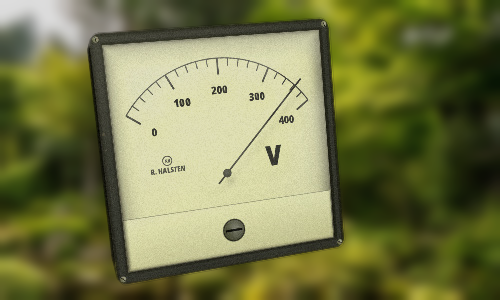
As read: **360** V
